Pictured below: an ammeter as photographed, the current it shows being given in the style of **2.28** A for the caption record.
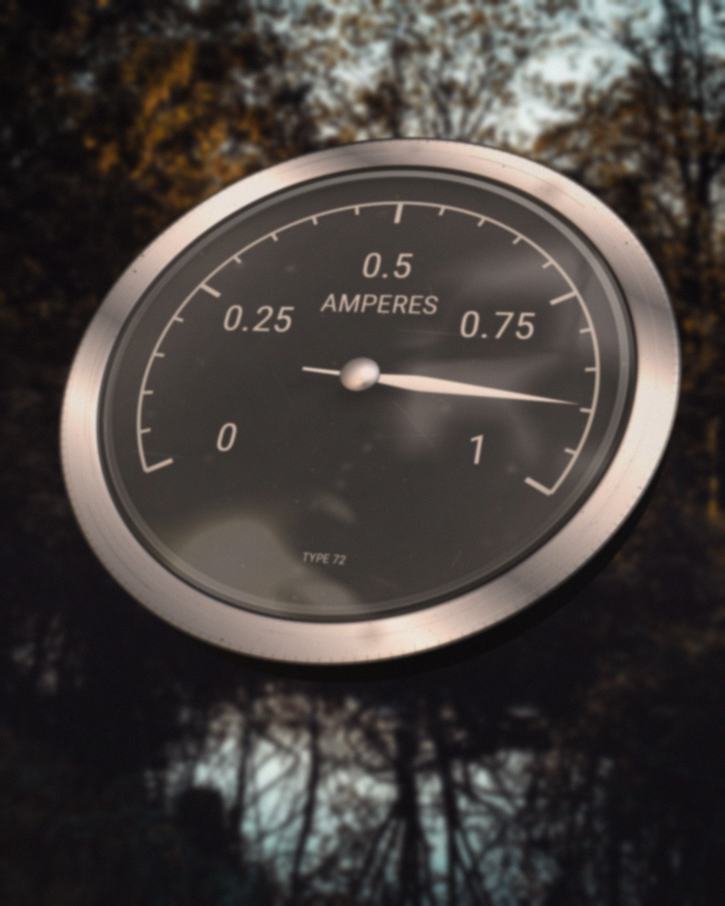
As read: **0.9** A
